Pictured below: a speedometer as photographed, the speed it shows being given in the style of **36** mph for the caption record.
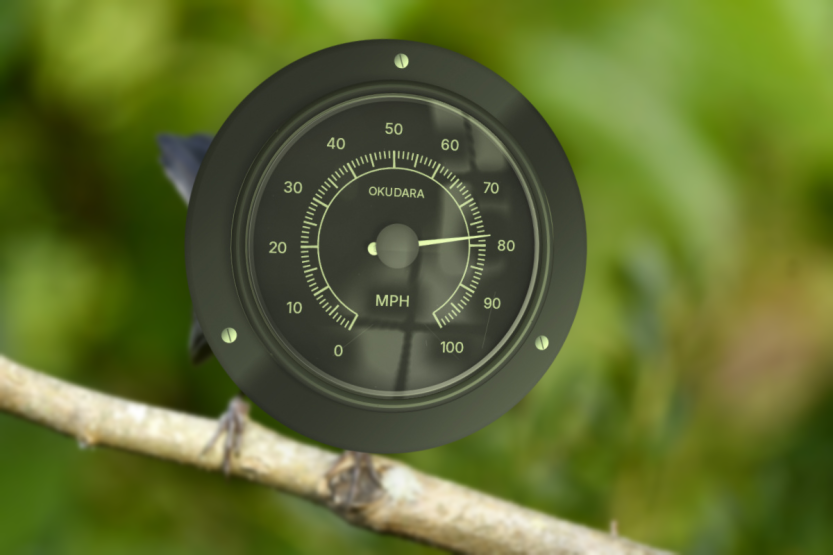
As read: **78** mph
